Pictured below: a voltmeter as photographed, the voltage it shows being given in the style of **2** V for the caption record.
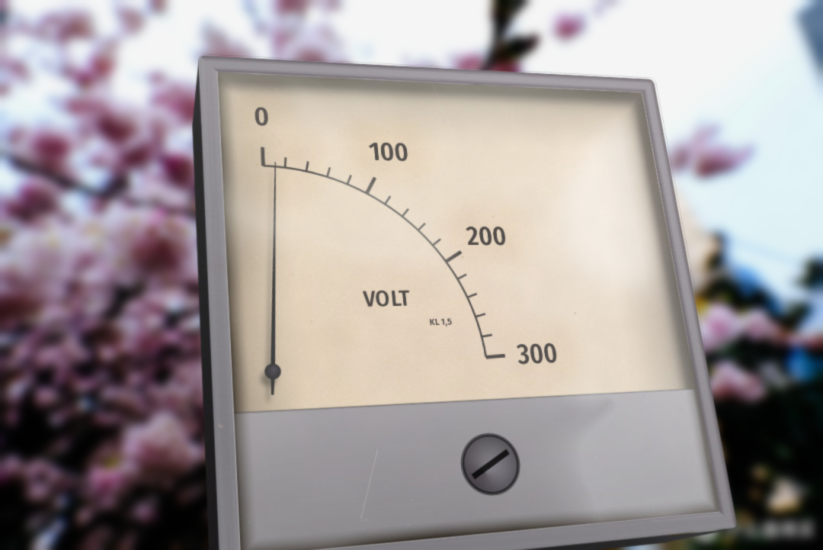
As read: **10** V
